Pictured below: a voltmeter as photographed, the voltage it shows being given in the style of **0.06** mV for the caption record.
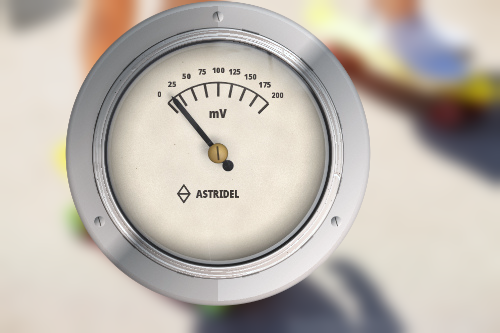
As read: **12.5** mV
